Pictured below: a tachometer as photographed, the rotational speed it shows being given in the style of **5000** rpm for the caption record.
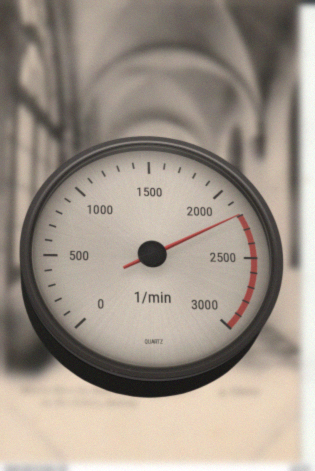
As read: **2200** rpm
